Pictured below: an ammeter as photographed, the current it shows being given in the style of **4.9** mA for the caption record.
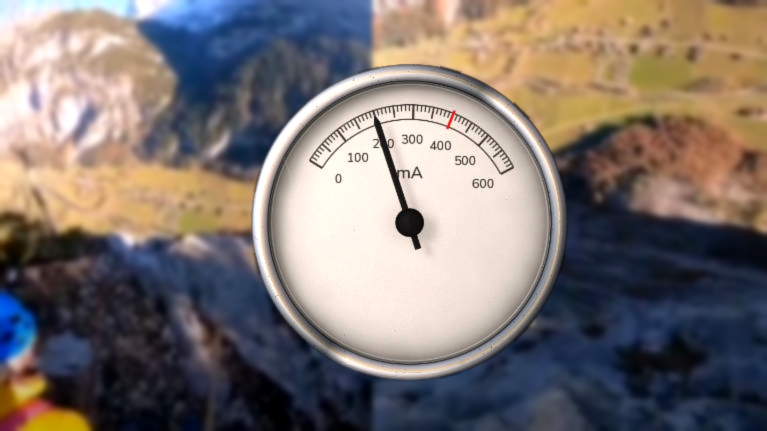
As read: **200** mA
